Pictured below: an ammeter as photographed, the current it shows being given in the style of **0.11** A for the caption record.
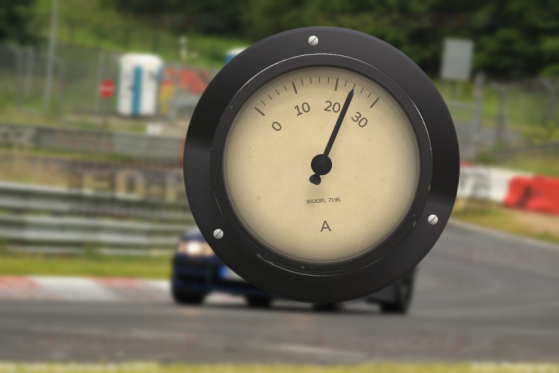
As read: **24** A
